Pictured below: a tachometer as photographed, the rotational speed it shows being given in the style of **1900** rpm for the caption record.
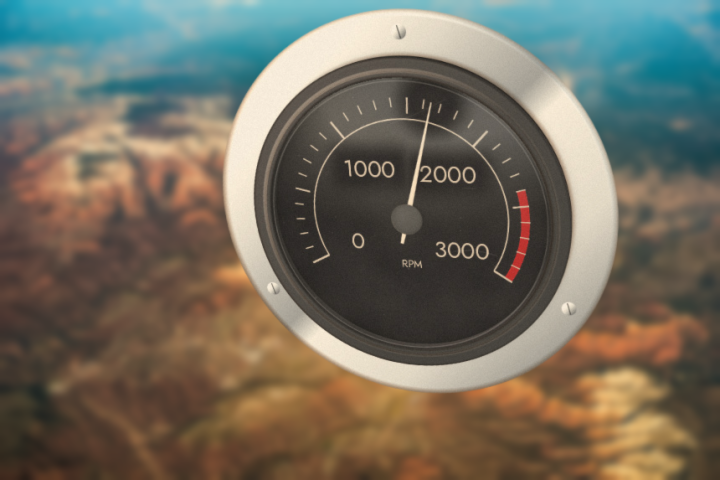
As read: **1650** rpm
